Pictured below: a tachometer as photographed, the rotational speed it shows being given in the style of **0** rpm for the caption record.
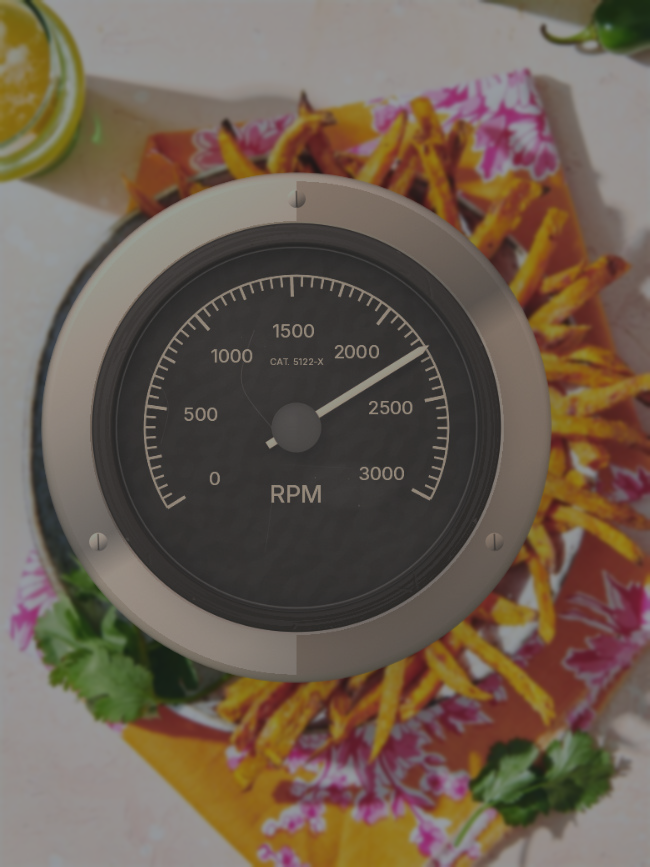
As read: **2250** rpm
